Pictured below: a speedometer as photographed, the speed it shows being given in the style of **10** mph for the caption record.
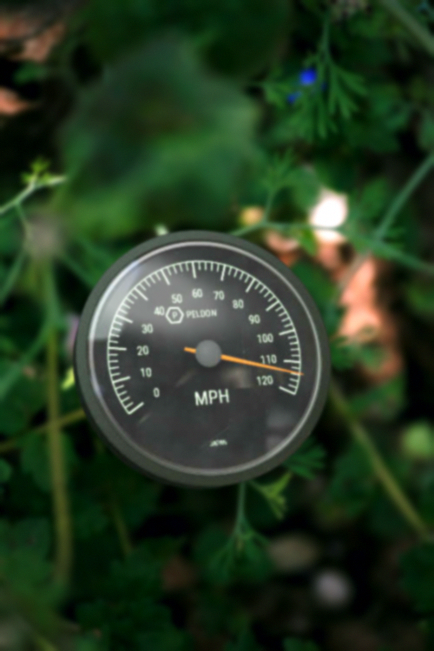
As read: **114** mph
